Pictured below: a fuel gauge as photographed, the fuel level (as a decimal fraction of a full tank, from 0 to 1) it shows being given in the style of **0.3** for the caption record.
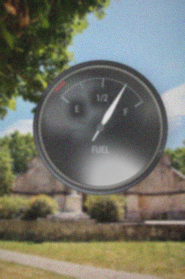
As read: **0.75**
